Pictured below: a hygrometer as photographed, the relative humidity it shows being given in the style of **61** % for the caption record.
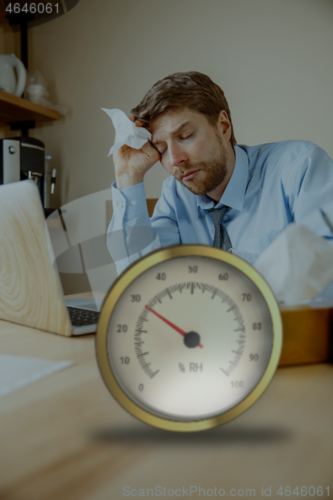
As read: **30** %
